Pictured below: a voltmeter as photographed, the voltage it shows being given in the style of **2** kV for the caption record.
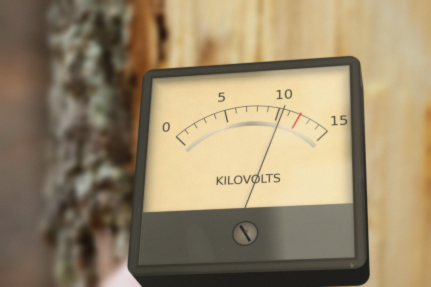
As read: **10.5** kV
